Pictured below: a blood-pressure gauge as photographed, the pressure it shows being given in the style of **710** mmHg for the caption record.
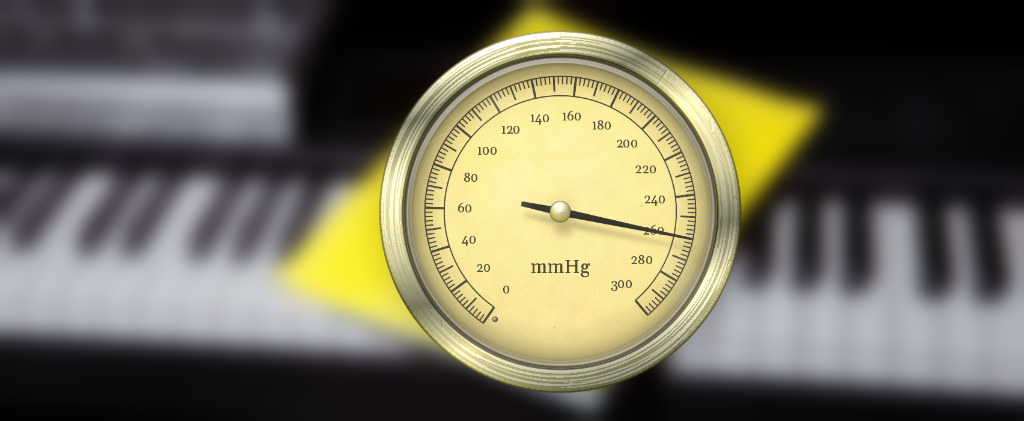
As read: **260** mmHg
